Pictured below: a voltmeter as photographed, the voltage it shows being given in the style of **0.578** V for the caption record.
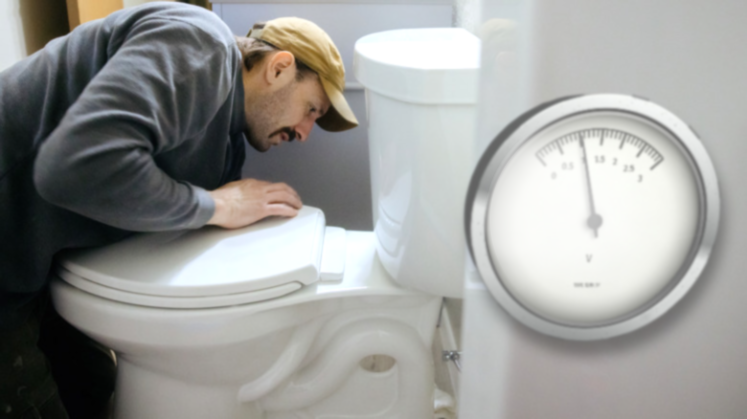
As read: **1** V
